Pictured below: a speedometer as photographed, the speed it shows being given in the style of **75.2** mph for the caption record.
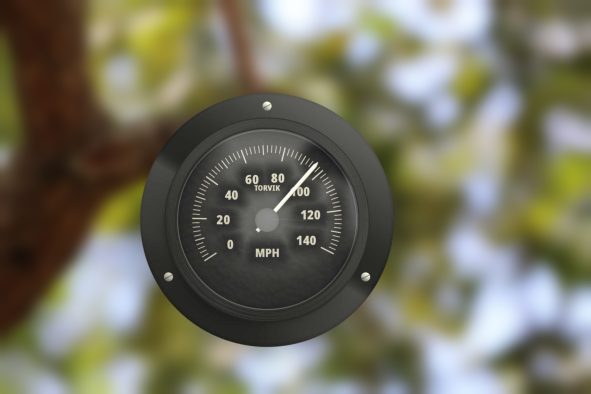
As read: **96** mph
